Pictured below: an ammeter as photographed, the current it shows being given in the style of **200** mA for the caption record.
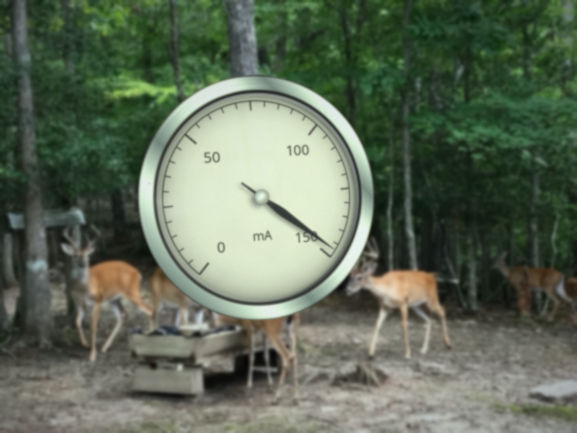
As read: **147.5** mA
